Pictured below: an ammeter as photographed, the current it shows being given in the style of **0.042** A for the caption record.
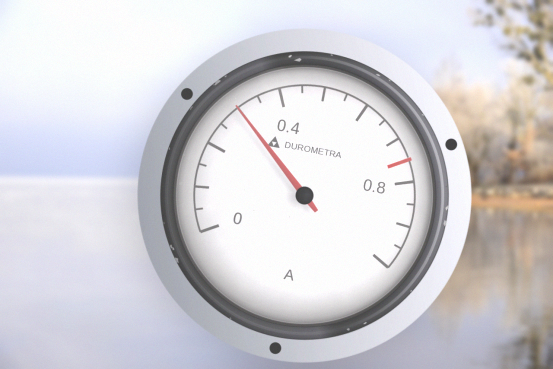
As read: **0.3** A
